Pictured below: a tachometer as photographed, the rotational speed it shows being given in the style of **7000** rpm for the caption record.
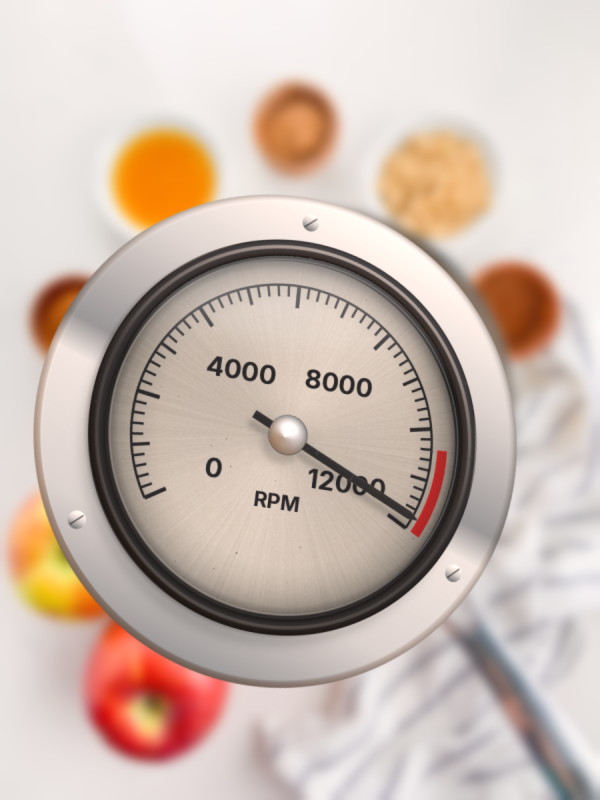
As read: **11800** rpm
